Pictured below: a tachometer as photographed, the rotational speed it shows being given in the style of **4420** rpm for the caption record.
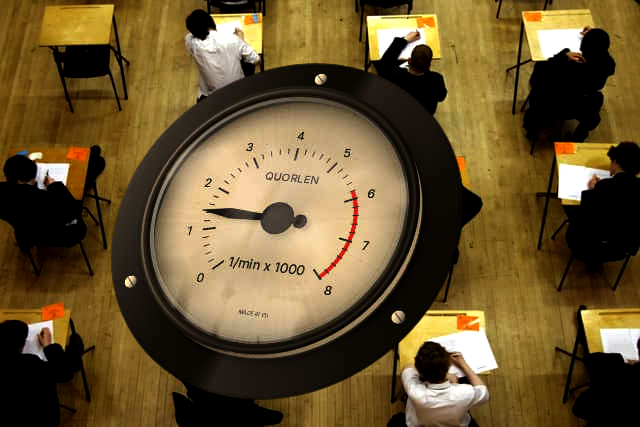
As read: **1400** rpm
